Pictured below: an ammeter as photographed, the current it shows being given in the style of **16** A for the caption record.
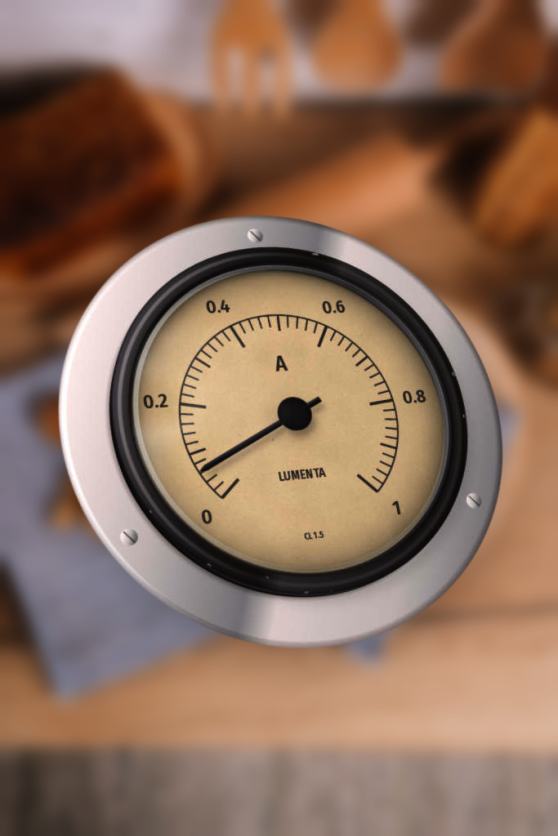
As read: **0.06** A
